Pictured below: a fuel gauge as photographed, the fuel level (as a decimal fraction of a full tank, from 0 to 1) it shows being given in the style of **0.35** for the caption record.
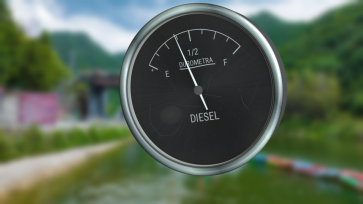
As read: **0.375**
